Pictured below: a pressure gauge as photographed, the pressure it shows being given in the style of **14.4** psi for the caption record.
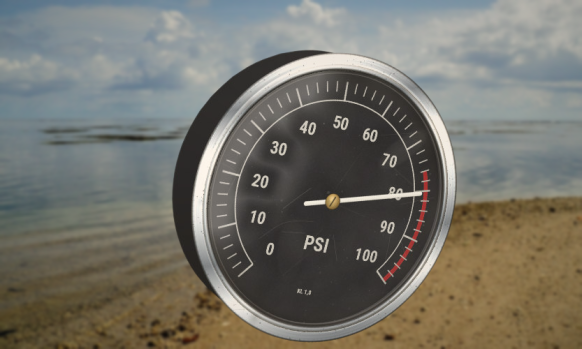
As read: **80** psi
